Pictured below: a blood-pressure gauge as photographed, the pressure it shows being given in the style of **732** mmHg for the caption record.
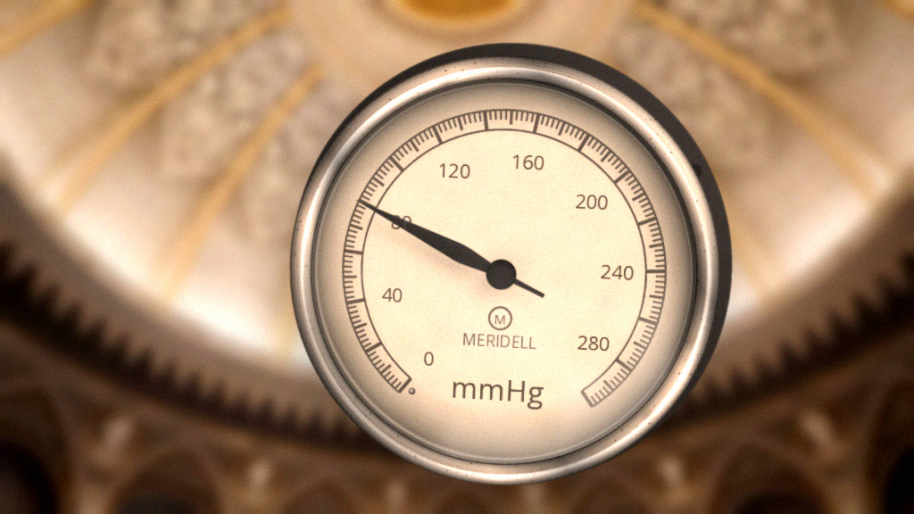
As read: **80** mmHg
